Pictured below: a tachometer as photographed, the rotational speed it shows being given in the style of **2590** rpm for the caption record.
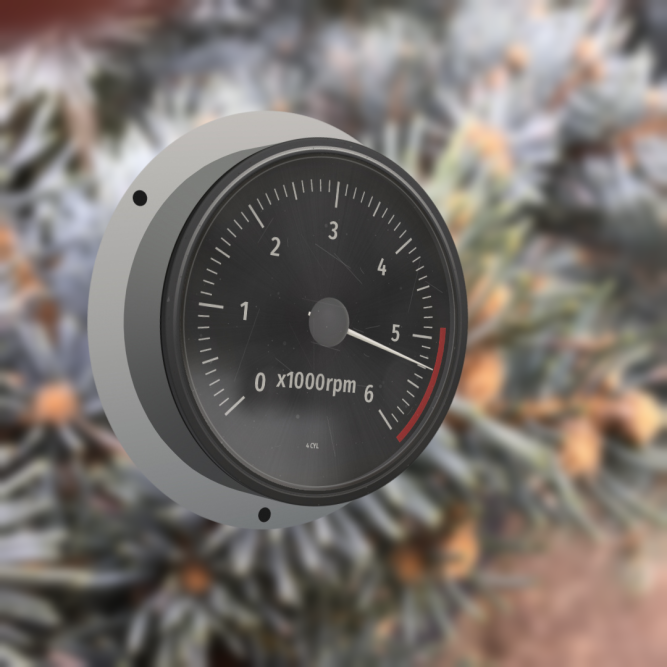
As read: **5300** rpm
